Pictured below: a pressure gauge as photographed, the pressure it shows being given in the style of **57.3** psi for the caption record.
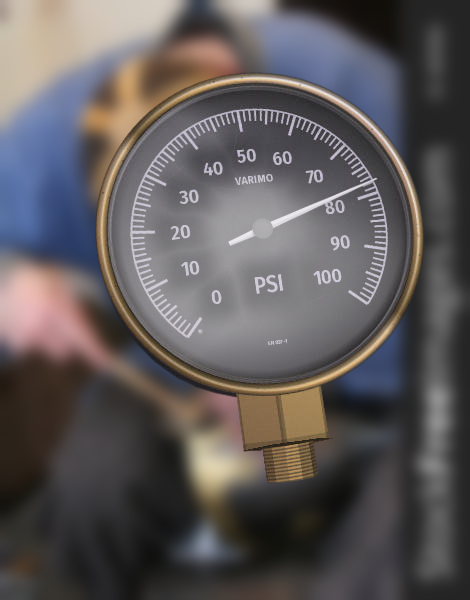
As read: **78** psi
